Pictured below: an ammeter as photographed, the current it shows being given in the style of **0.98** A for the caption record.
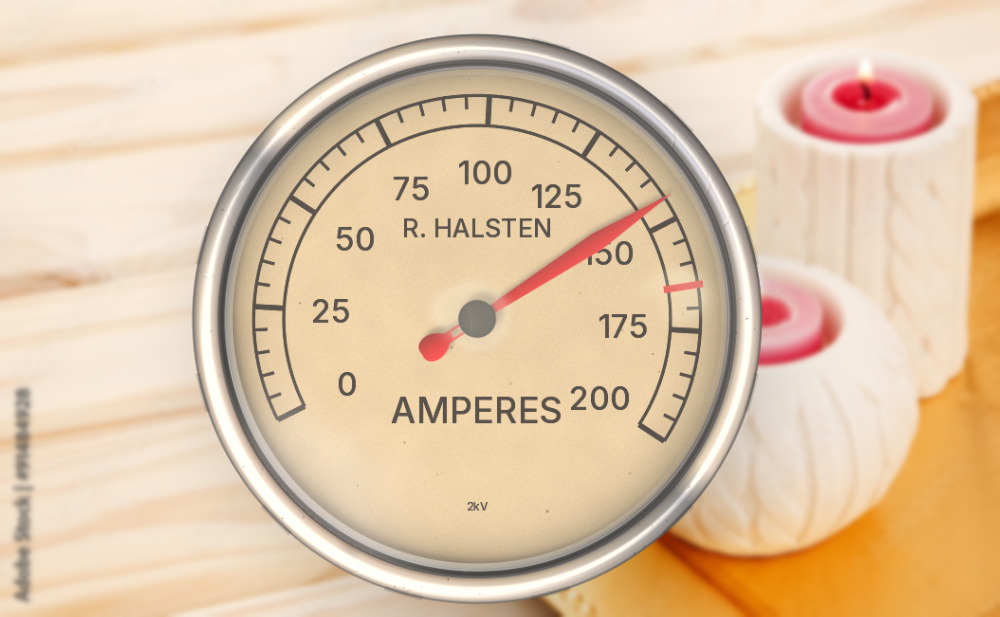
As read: **145** A
